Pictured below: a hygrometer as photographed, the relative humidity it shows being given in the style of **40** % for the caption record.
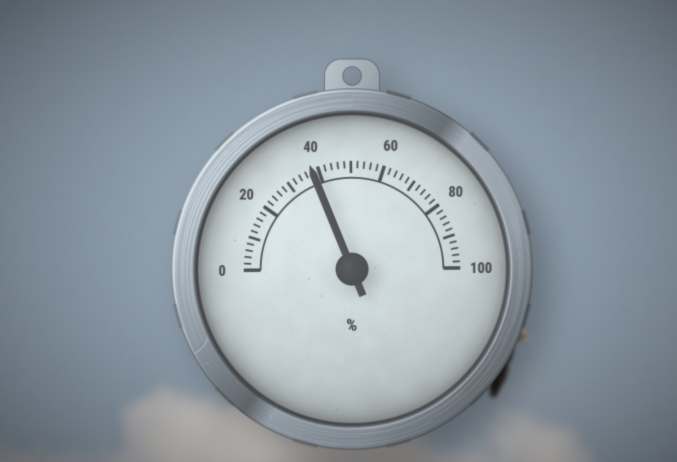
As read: **38** %
